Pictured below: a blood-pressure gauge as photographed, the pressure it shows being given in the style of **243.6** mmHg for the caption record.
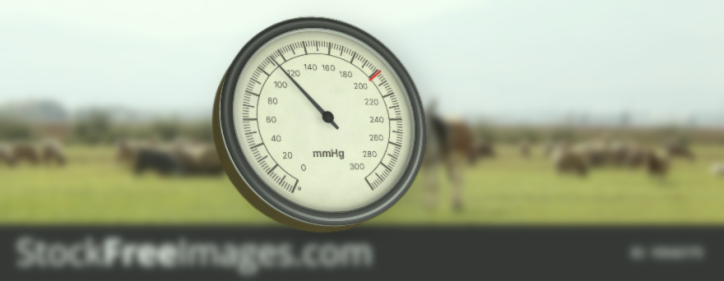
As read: **110** mmHg
